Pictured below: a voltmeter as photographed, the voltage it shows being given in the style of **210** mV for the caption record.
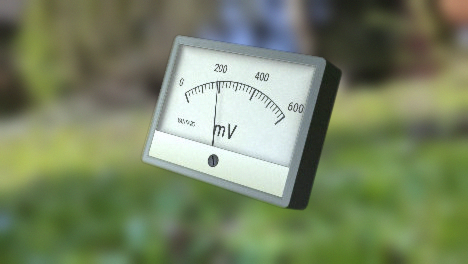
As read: **200** mV
